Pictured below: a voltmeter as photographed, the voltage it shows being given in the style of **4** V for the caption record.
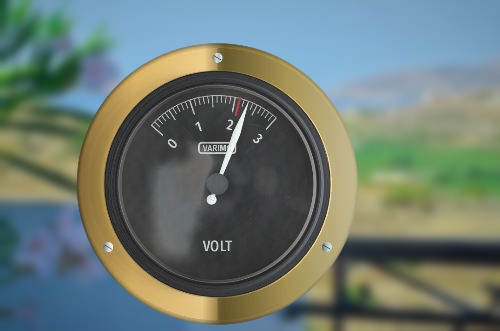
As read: **2.3** V
